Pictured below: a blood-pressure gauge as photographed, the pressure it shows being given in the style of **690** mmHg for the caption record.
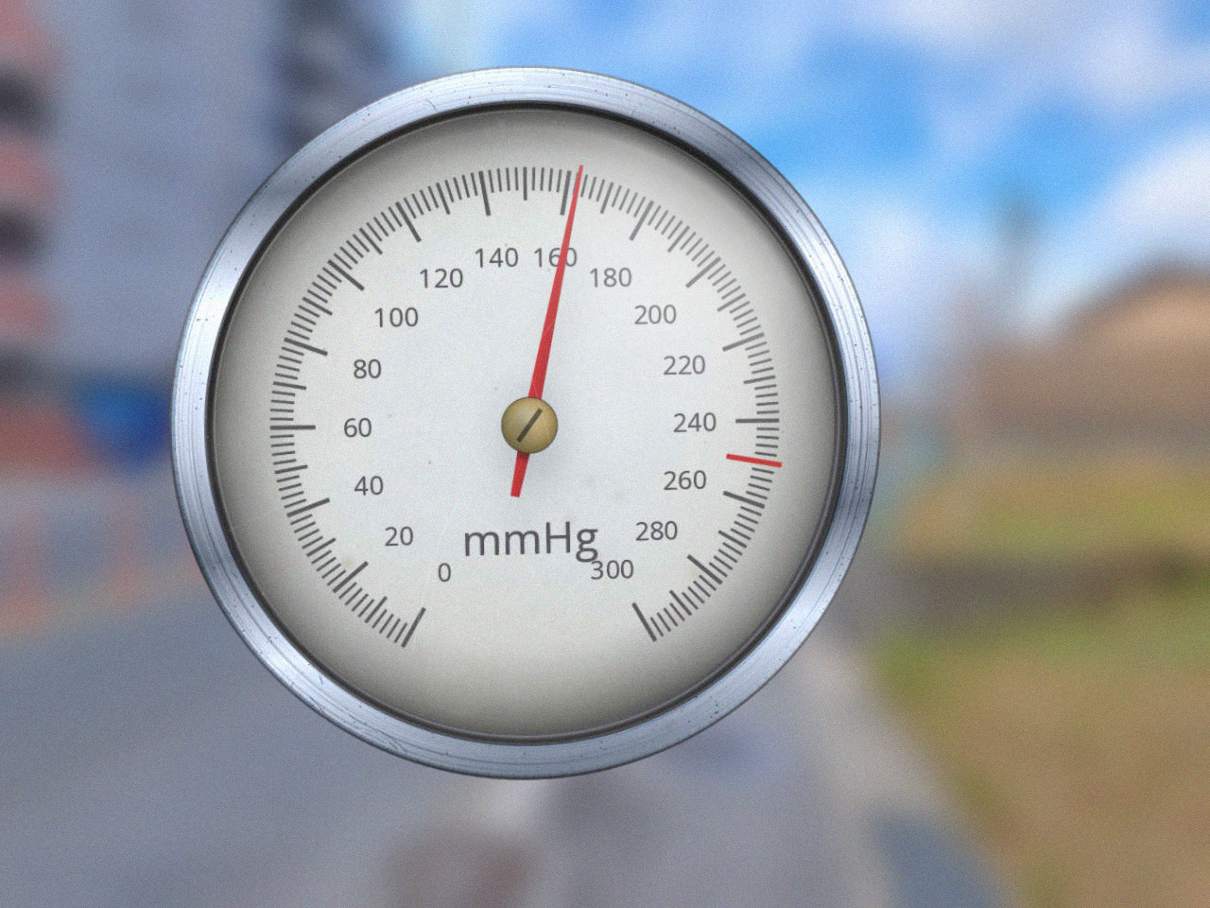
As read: **162** mmHg
